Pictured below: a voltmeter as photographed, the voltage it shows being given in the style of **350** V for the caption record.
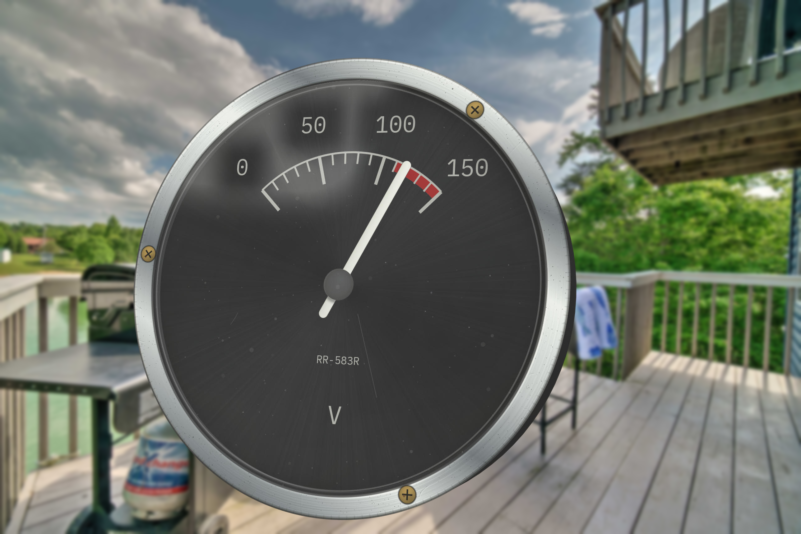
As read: **120** V
